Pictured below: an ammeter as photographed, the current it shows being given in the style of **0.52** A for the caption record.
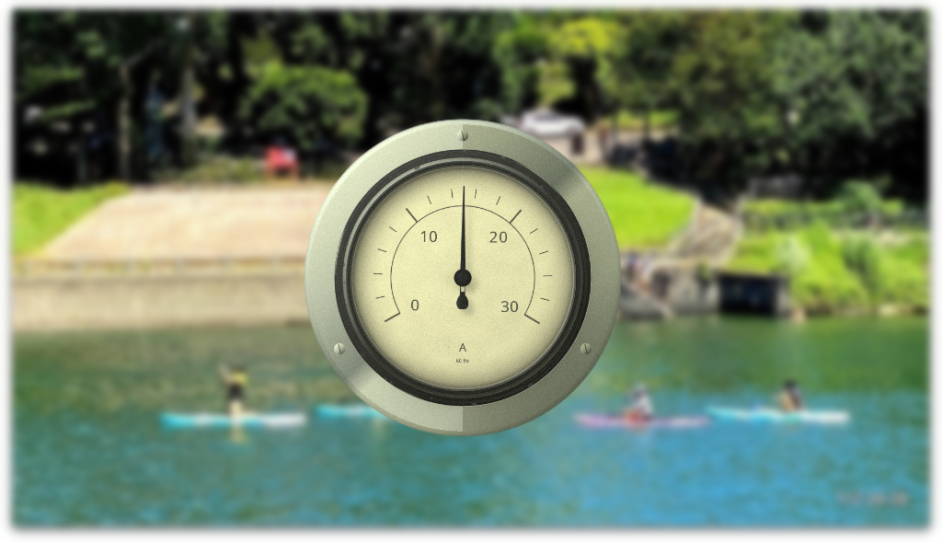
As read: **15** A
